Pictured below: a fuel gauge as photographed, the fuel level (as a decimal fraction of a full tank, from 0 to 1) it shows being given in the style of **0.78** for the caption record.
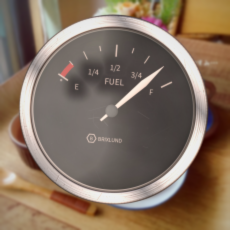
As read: **0.875**
